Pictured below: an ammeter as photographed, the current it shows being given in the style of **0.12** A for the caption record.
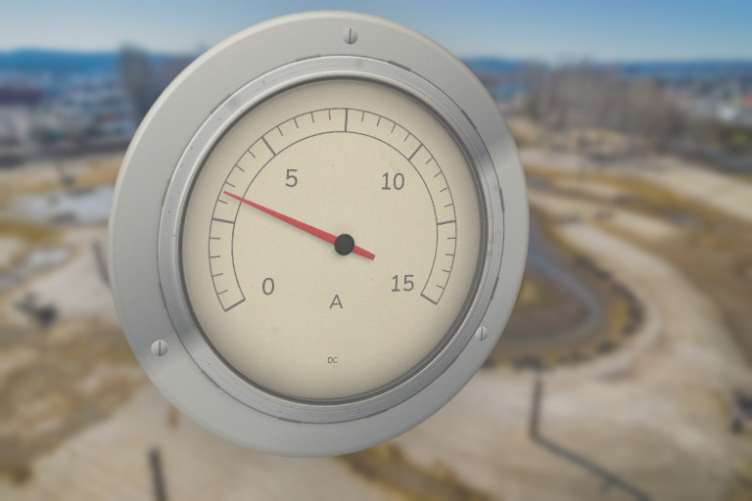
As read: **3.25** A
